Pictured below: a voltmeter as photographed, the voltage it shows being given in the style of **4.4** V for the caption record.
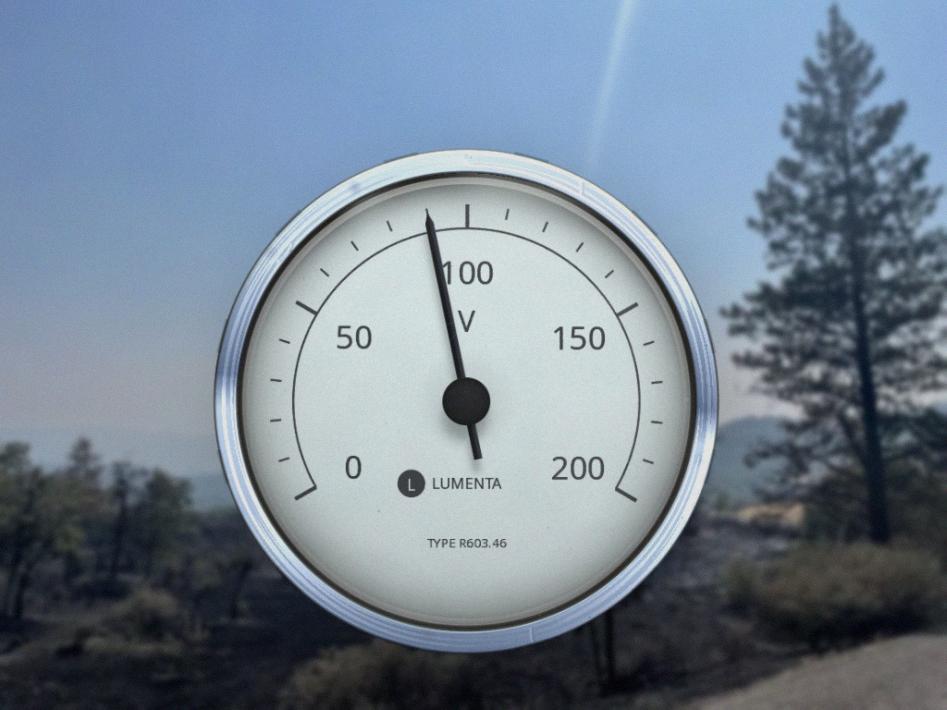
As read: **90** V
